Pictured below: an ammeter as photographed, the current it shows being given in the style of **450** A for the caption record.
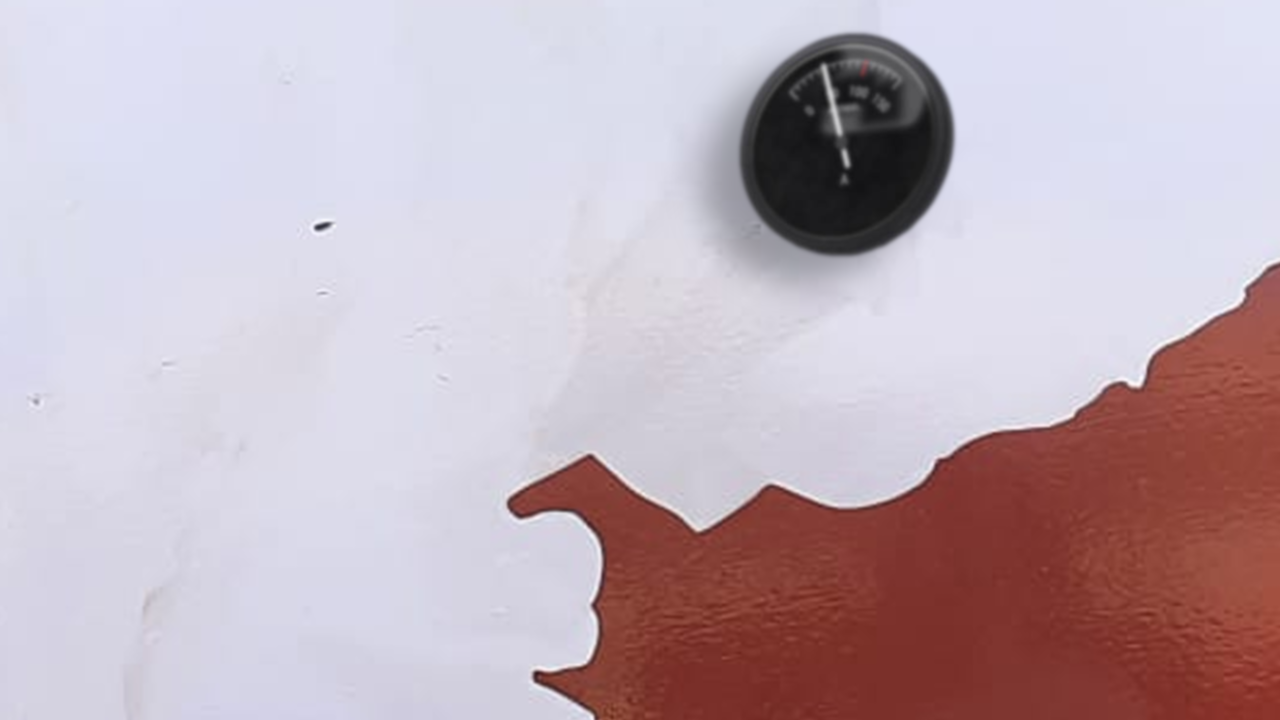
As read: **50** A
